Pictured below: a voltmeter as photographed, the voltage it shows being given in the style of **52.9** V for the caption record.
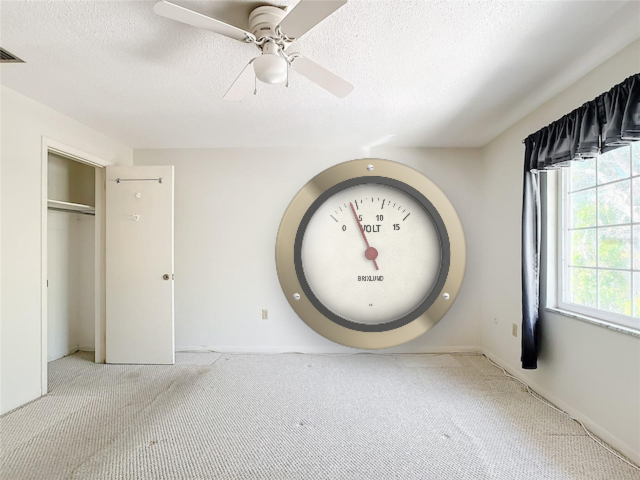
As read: **4** V
